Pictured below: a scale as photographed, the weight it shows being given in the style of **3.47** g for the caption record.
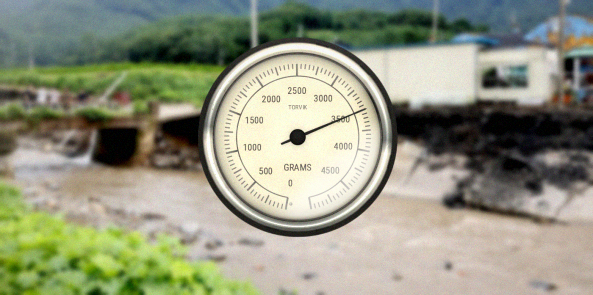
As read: **3500** g
